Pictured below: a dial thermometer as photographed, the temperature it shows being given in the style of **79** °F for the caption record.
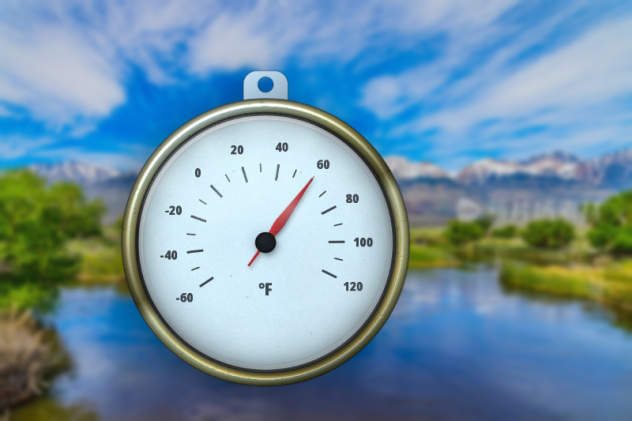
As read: **60** °F
